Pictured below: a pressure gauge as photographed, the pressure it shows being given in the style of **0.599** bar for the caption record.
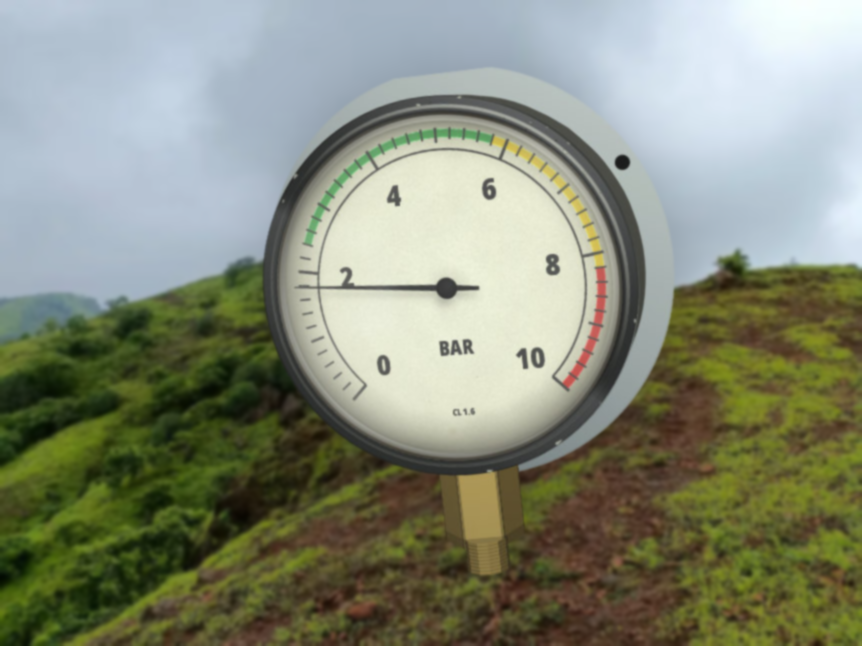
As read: **1.8** bar
